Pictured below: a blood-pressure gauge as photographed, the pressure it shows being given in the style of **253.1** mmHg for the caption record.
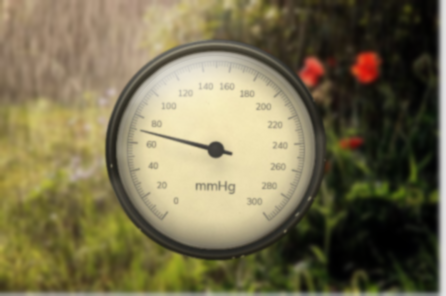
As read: **70** mmHg
